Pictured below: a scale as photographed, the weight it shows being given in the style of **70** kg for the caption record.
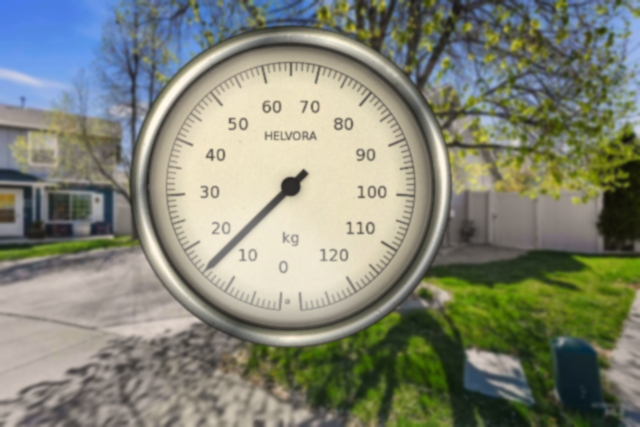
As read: **15** kg
